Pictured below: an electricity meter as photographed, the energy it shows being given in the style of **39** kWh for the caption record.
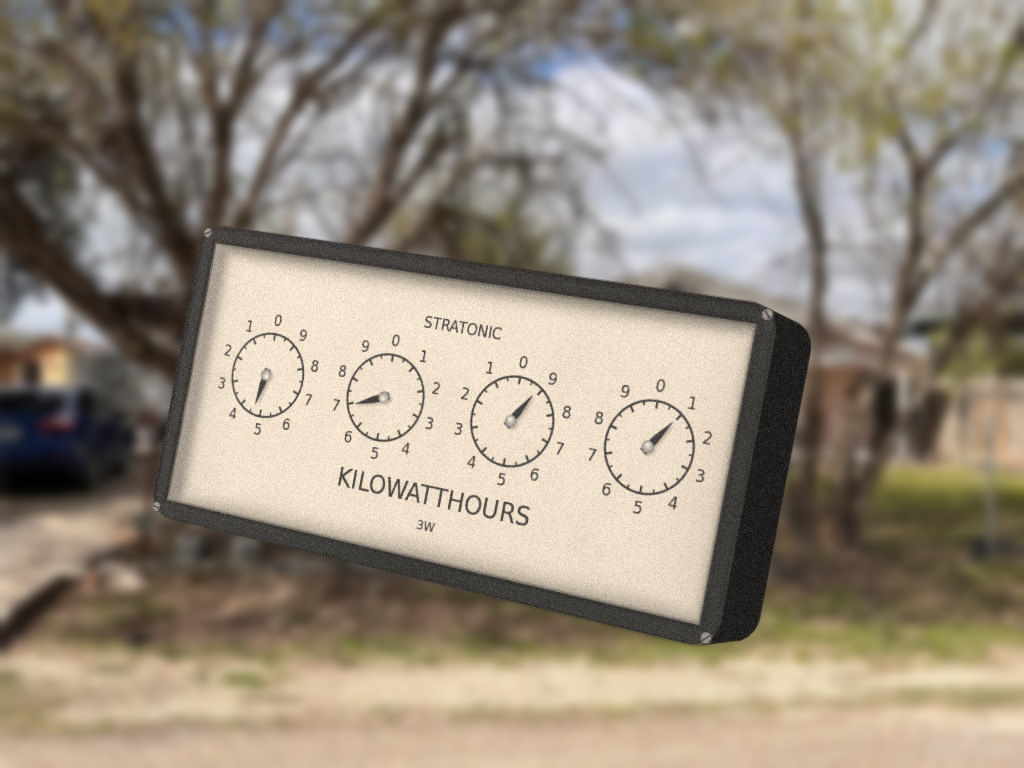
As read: **4691** kWh
